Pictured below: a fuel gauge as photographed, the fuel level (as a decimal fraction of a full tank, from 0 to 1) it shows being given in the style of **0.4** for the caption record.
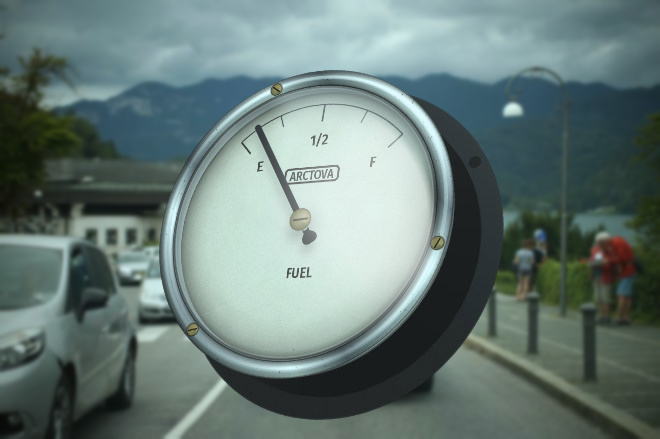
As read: **0.125**
